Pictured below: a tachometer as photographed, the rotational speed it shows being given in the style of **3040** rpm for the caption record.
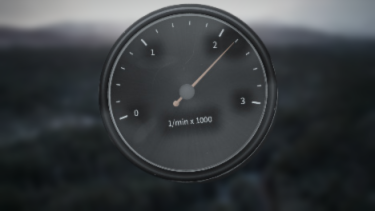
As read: **2200** rpm
